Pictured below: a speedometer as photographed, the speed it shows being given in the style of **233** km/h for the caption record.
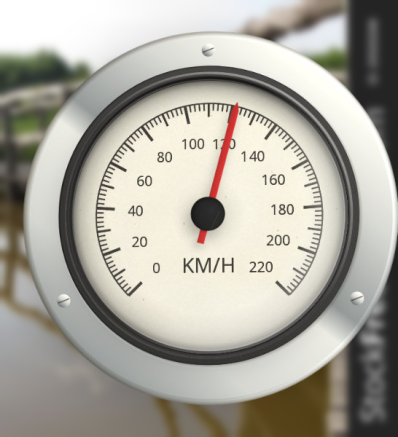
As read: **122** km/h
